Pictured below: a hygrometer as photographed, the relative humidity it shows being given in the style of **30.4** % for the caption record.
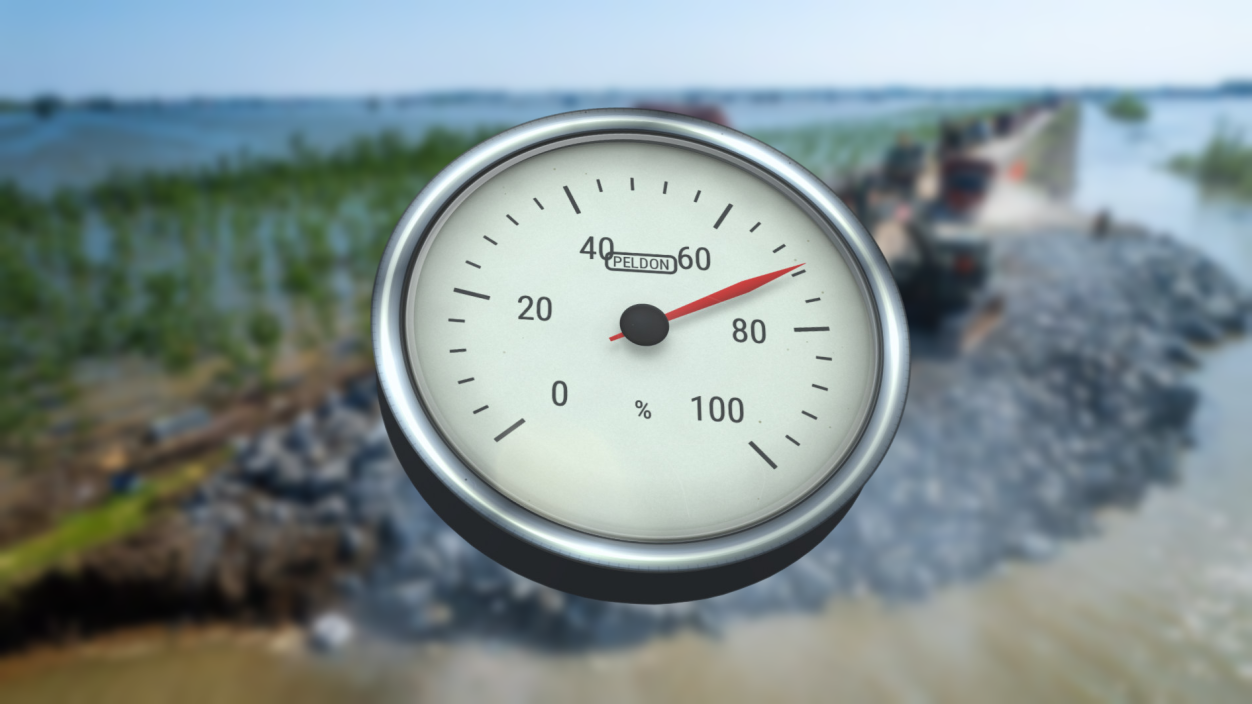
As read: **72** %
